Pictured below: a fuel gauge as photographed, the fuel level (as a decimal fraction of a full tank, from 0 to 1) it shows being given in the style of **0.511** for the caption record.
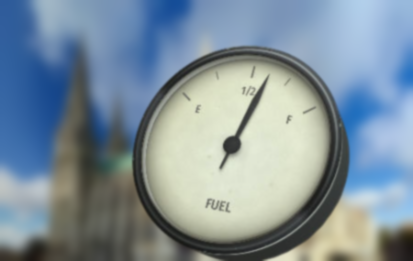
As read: **0.625**
